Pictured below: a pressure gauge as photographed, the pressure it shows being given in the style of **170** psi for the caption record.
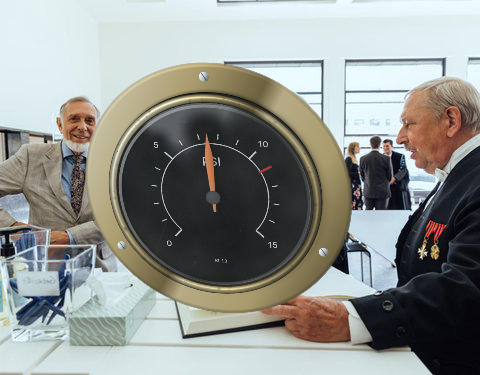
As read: **7.5** psi
